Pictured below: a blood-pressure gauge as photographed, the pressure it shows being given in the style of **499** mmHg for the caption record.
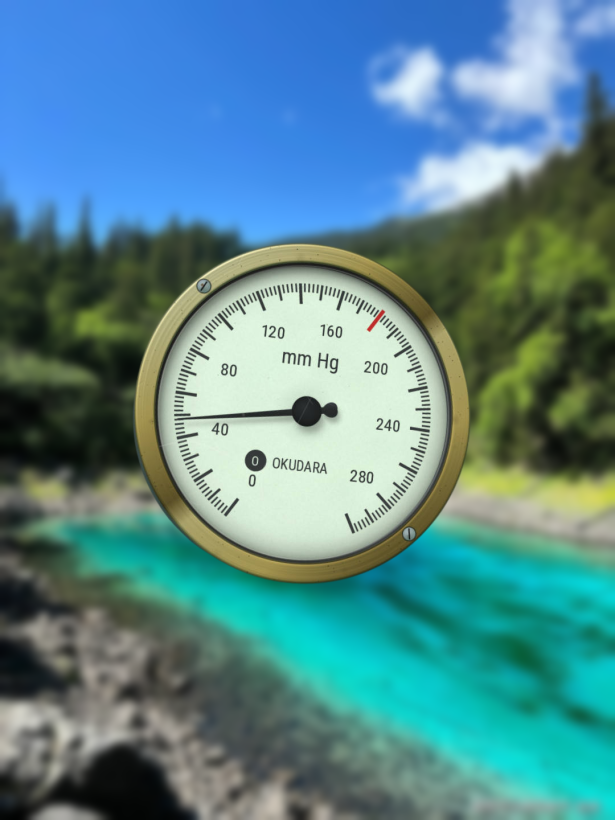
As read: **48** mmHg
